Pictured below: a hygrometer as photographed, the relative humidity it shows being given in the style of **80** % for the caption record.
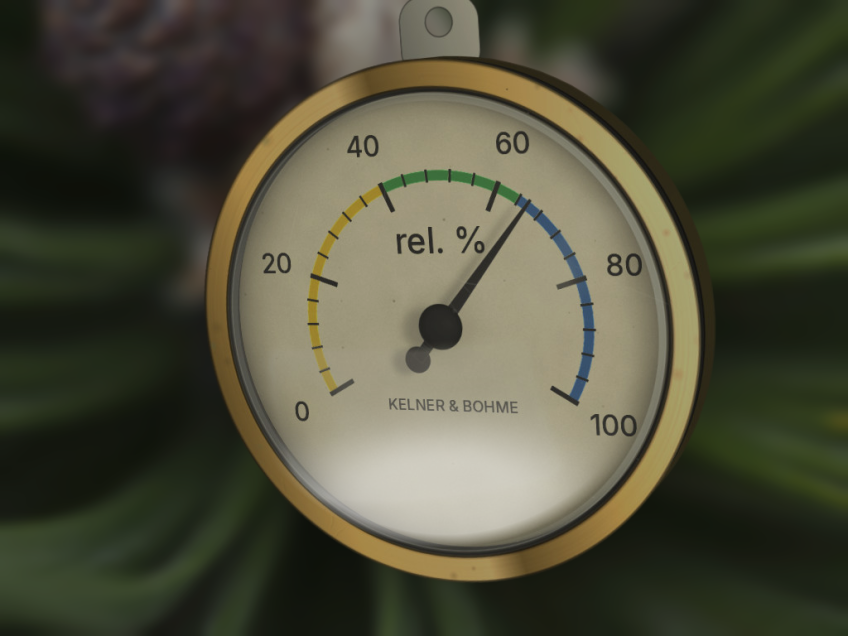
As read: **66** %
